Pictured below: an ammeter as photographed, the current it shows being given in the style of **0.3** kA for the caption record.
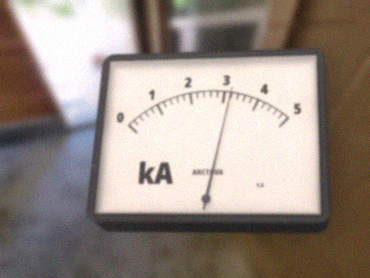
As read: **3.2** kA
